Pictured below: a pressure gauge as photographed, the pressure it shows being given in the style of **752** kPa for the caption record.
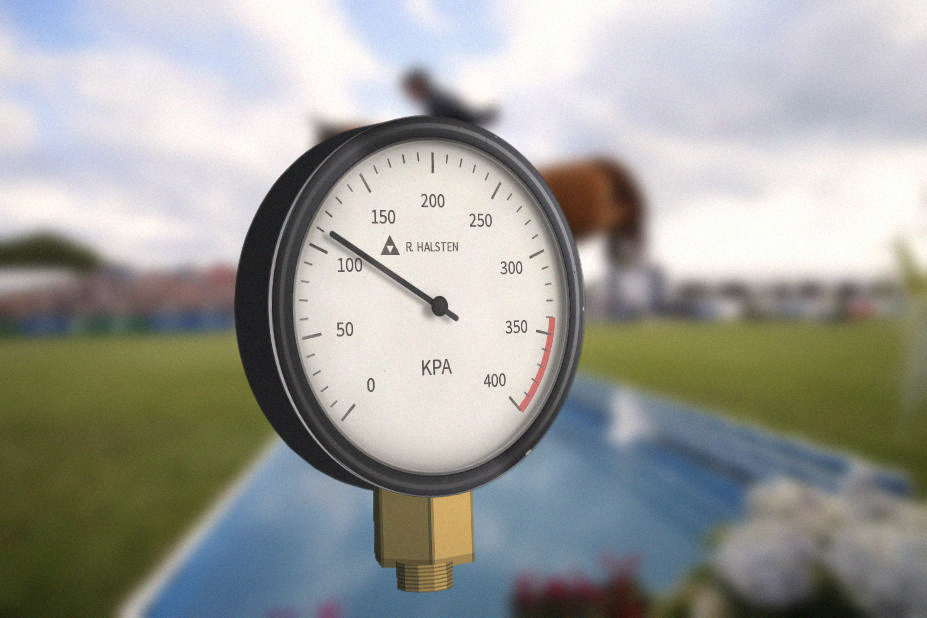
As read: **110** kPa
